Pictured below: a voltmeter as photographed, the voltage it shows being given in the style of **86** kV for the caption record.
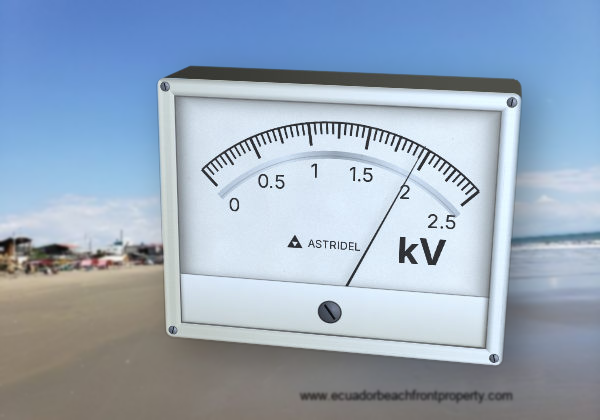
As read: **1.95** kV
